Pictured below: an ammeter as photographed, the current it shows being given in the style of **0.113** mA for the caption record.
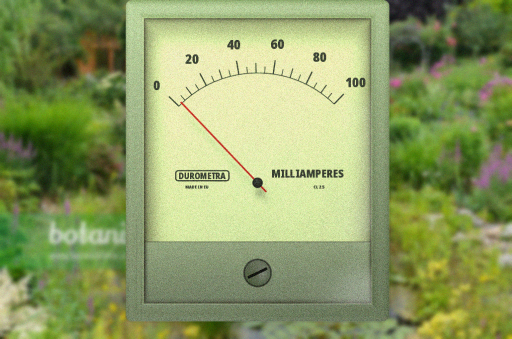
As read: **2.5** mA
